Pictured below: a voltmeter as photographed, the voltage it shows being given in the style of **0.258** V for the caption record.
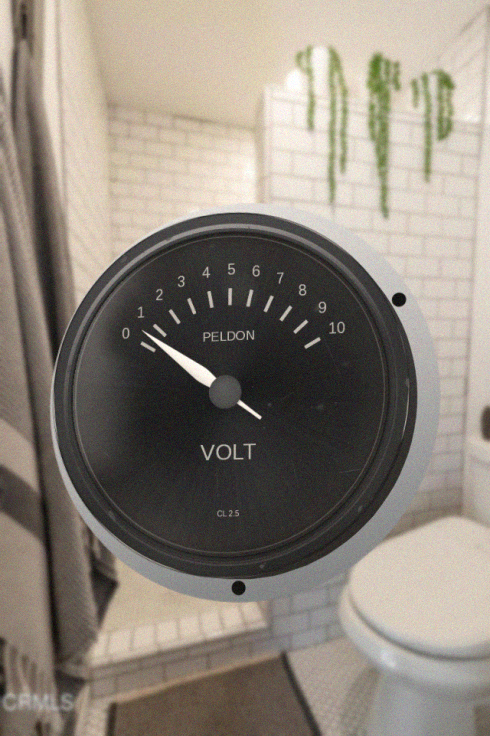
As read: **0.5** V
